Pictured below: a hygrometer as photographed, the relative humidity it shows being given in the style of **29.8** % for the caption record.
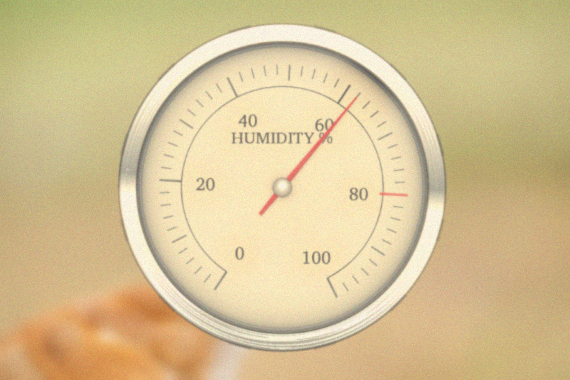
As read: **62** %
